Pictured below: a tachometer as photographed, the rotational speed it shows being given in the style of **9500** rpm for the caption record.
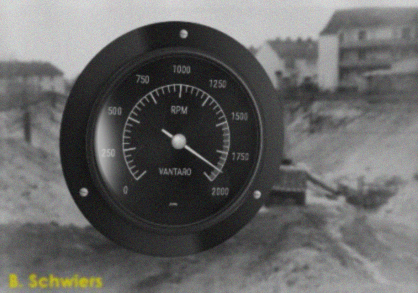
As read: **1900** rpm
